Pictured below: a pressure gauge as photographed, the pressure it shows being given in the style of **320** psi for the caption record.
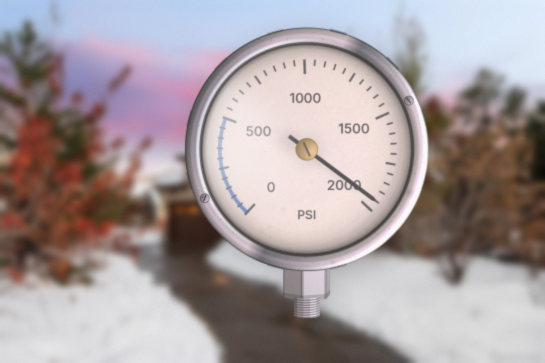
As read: **1950** psi
